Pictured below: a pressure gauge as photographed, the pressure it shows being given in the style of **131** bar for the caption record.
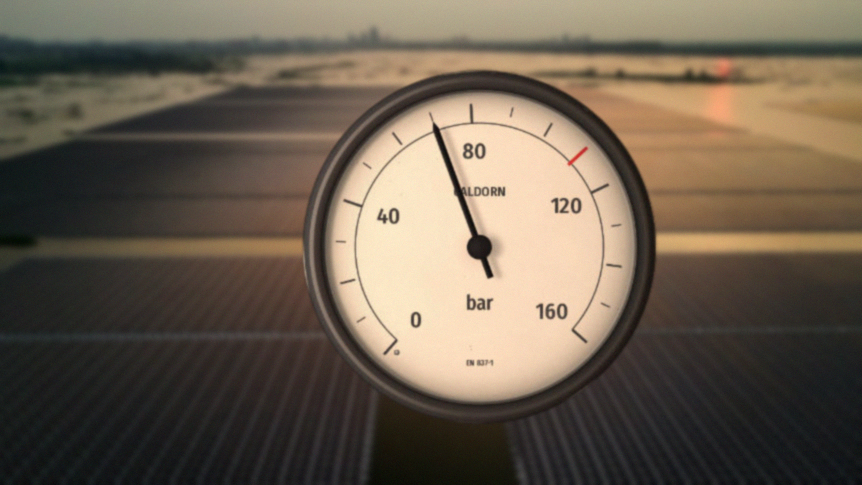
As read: **70** bar
